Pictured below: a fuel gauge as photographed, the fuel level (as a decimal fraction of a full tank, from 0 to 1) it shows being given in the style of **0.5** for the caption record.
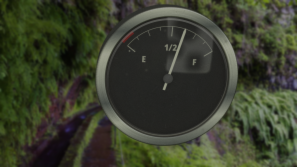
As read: **0.625**
